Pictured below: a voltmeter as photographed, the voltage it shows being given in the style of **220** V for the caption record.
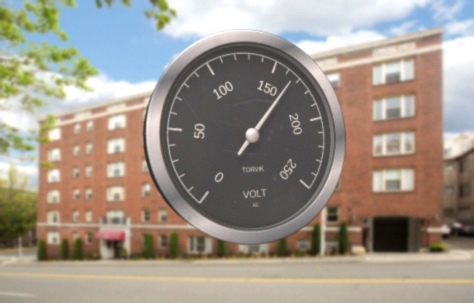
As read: **165** V
